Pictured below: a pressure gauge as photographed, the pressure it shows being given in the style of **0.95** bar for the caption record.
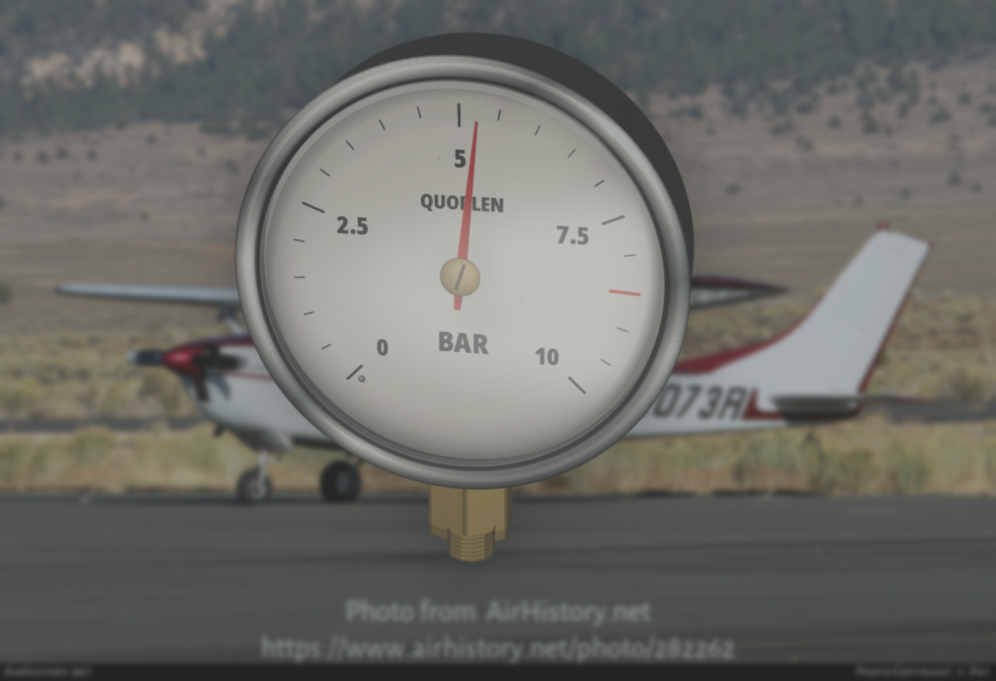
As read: **5.25** bar
